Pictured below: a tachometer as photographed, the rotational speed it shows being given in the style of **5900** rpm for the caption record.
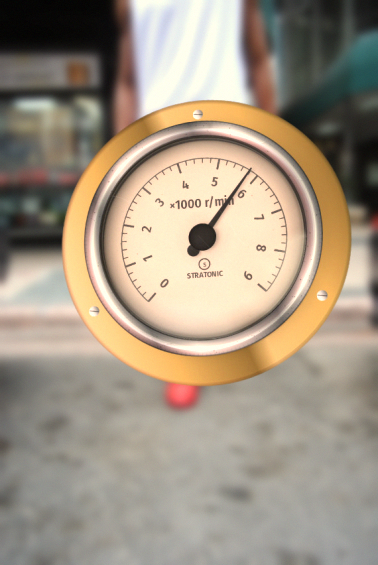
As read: **5800** rpm
